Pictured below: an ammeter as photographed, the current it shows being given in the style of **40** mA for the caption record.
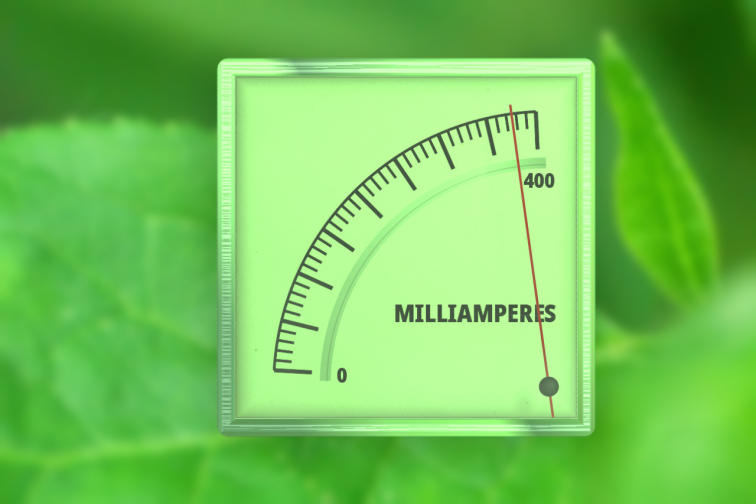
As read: **375** mA
